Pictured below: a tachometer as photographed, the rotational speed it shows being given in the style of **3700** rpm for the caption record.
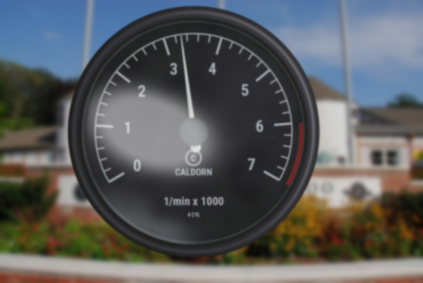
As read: **3300** rpm
